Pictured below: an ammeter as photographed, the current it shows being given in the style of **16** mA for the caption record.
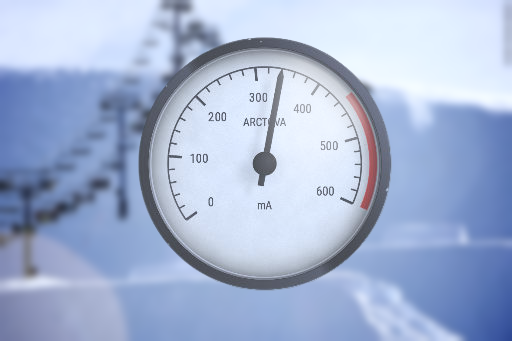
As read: **340** mA
